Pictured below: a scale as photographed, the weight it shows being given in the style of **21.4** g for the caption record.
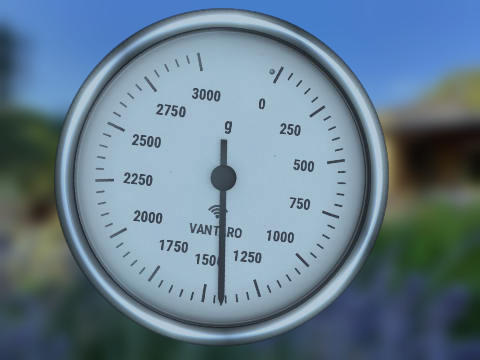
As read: **1425** g
